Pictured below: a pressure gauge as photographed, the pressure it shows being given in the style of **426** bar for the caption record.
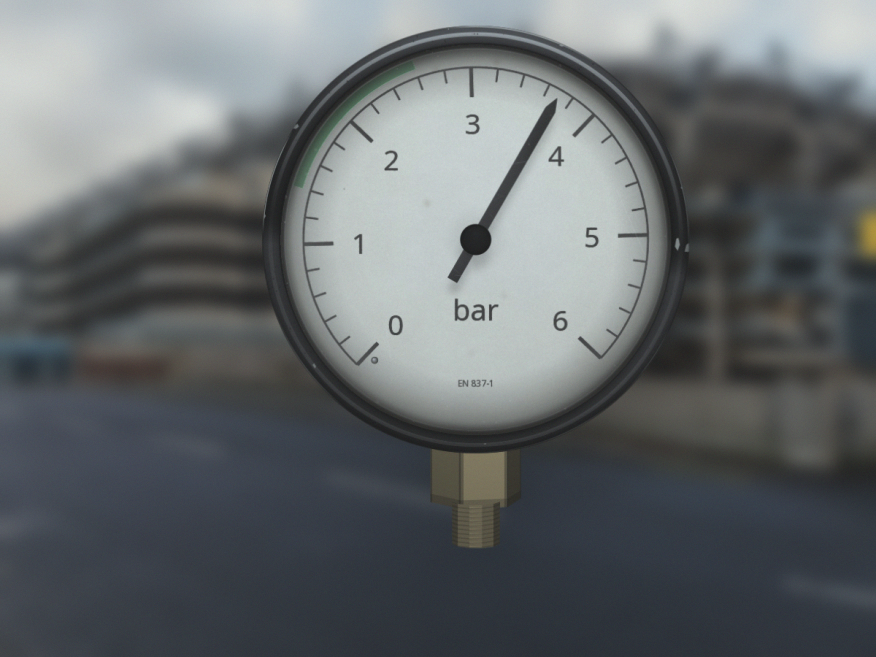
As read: **3.7** bar
